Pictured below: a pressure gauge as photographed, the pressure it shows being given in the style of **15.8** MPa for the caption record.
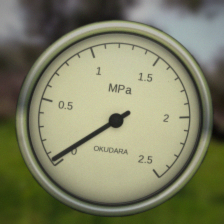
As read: **0.05** MPa
